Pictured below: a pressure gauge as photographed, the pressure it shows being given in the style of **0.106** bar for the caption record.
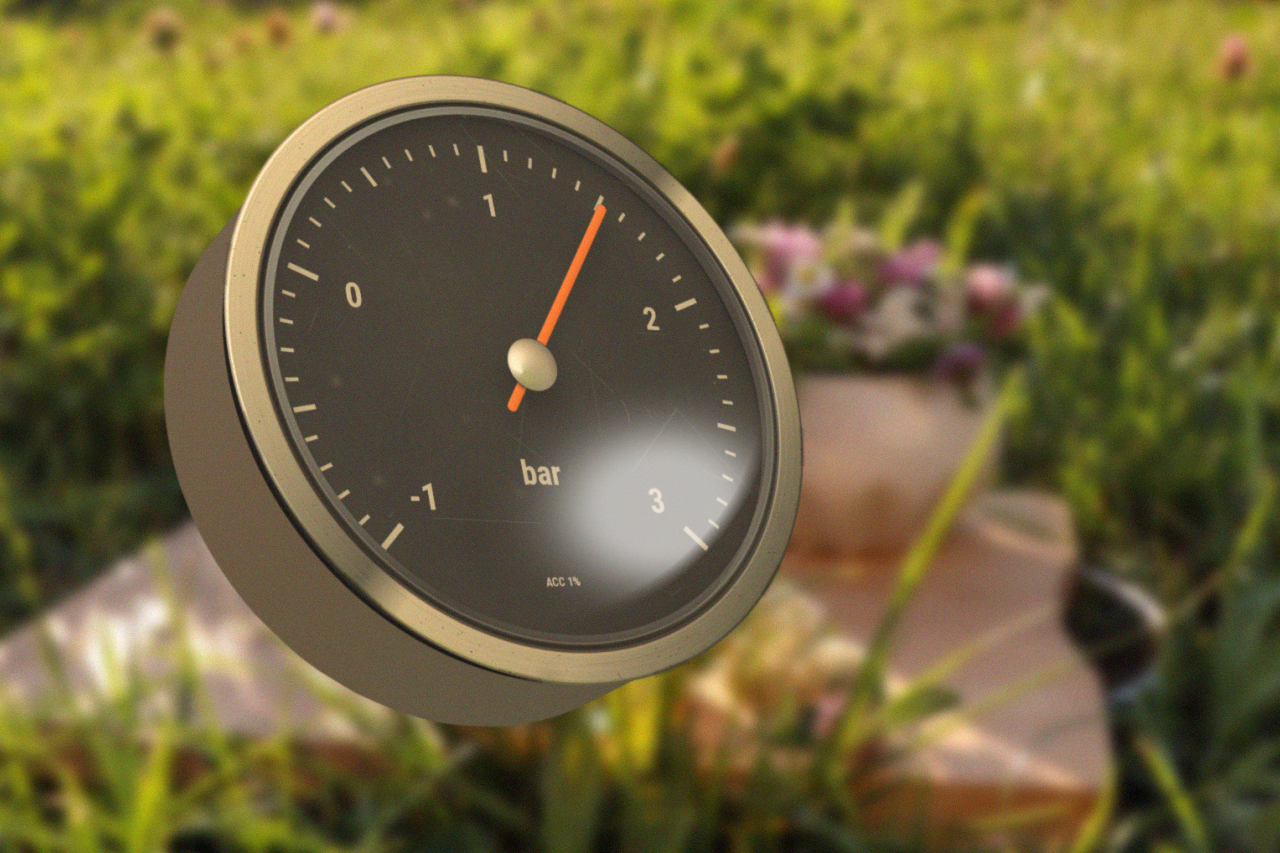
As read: **1.5** bar
